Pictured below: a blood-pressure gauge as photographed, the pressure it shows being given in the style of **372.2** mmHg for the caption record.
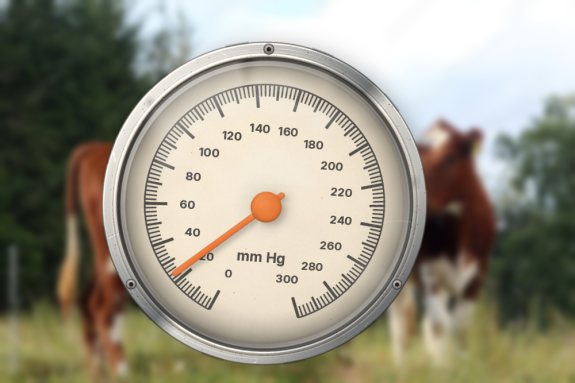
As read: **24** mmHg
